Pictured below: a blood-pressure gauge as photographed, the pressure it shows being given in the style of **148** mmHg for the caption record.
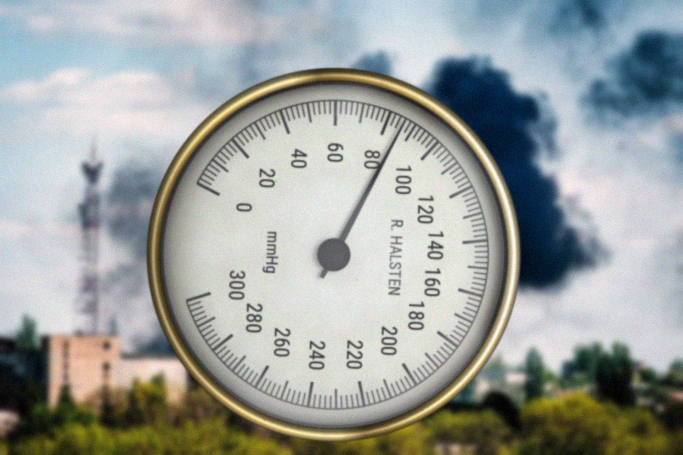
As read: **86** mmHg
